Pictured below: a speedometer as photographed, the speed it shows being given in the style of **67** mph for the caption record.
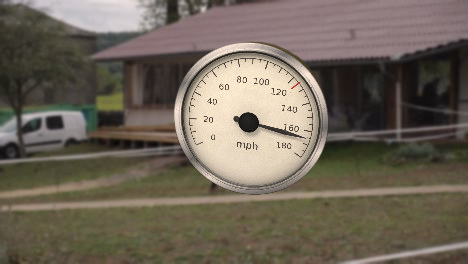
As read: **165** mph
